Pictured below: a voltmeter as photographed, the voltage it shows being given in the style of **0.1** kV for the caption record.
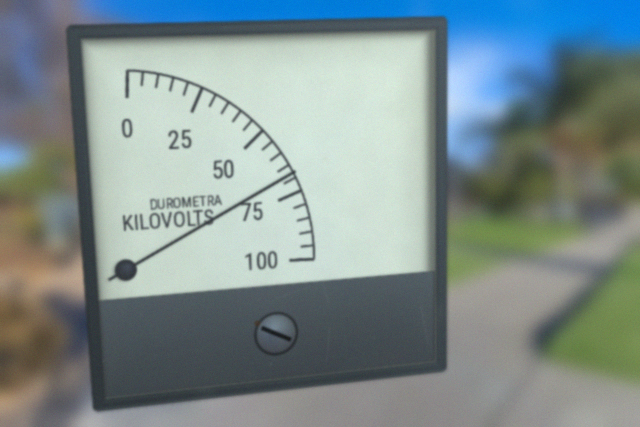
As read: **67.5** kV
